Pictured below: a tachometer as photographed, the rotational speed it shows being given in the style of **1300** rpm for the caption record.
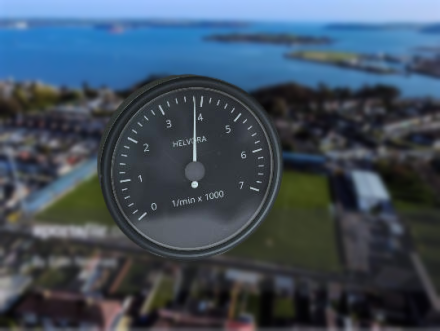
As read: **3800** rpm
